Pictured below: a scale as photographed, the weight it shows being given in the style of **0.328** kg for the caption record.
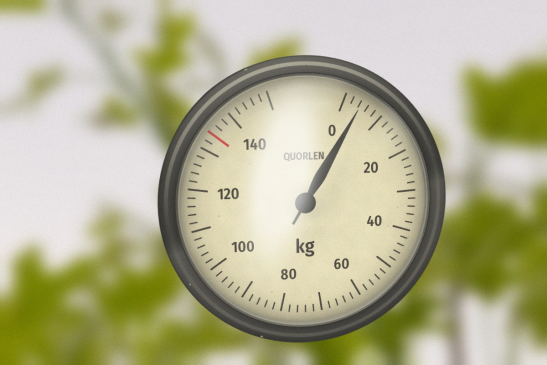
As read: **4** kg
